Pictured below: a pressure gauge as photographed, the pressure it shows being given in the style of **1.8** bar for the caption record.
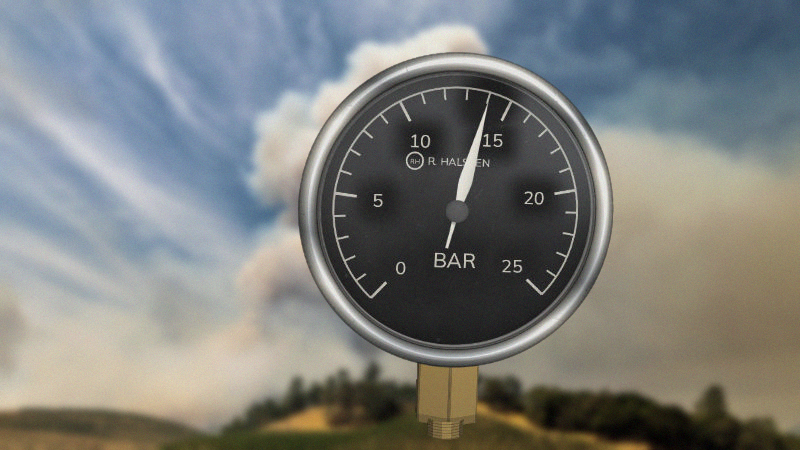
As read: **14** bar
